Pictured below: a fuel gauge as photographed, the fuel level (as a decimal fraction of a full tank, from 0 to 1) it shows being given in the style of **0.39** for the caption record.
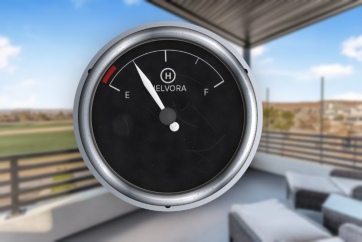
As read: **0.25**
